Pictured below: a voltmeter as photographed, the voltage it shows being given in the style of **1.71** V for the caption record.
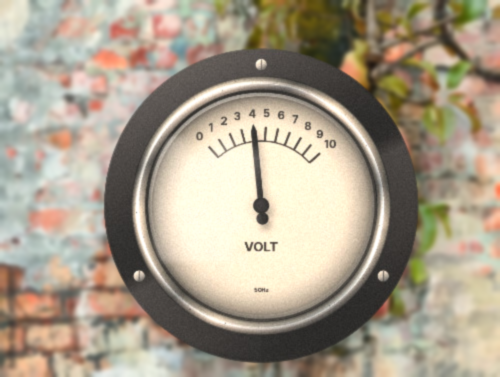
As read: **4** V
